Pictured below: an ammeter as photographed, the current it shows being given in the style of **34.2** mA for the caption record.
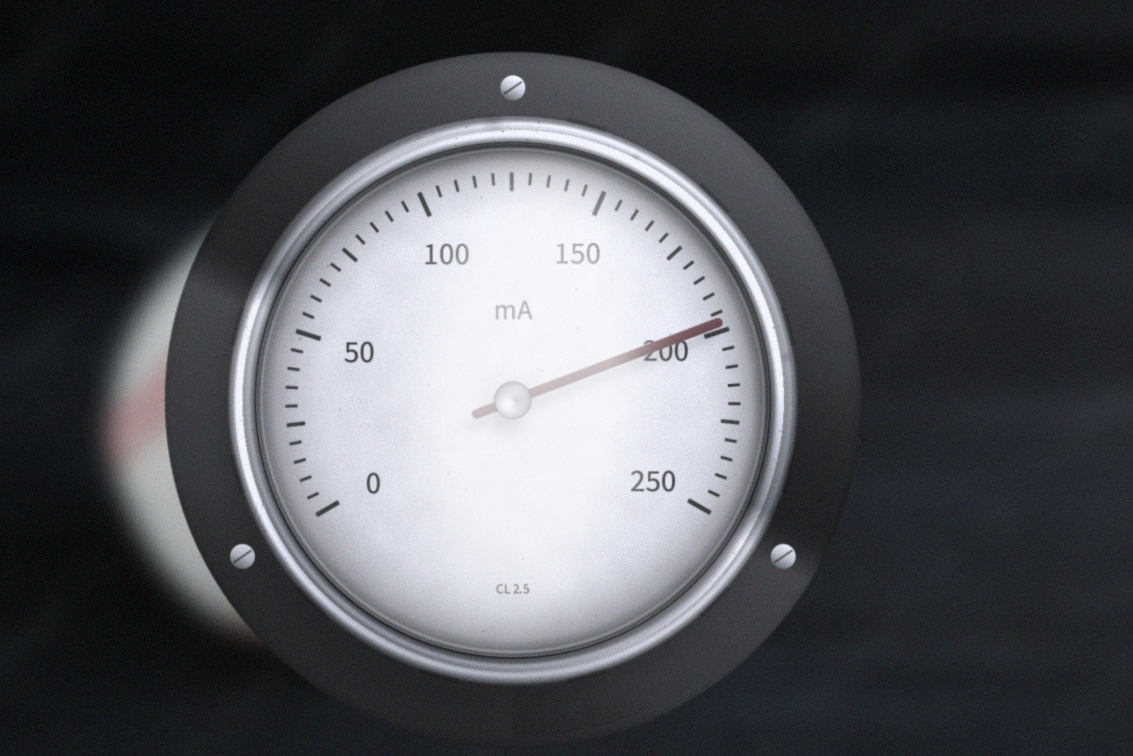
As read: **197.5** mA
